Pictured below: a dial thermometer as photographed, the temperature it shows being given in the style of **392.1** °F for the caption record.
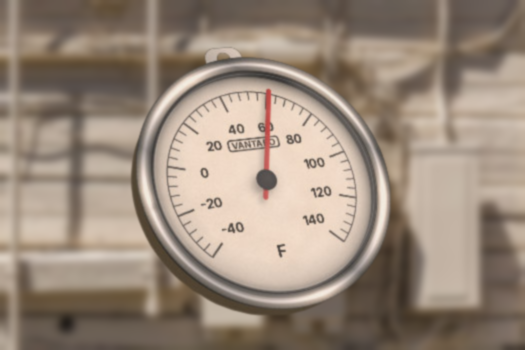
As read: **60** °F
